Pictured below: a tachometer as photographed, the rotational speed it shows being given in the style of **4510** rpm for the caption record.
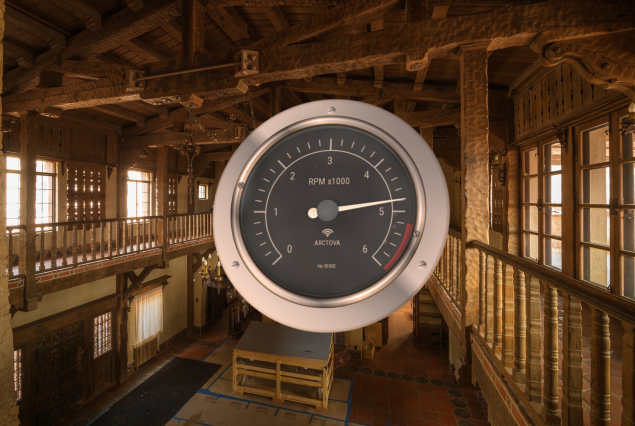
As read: **4800** rpm
